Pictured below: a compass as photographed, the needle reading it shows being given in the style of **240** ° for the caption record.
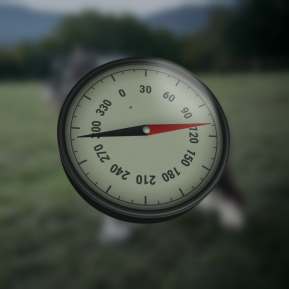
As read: **110** °
